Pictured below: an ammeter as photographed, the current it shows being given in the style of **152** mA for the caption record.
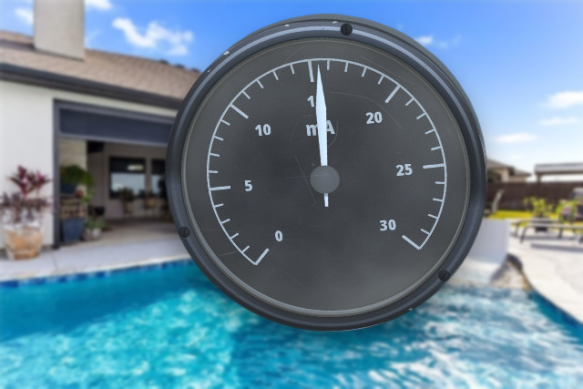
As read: **15.5** mA
